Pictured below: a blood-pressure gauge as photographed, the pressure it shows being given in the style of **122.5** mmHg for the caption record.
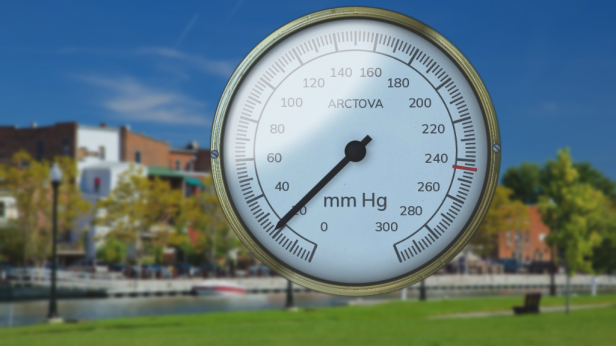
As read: **22** mmHg
